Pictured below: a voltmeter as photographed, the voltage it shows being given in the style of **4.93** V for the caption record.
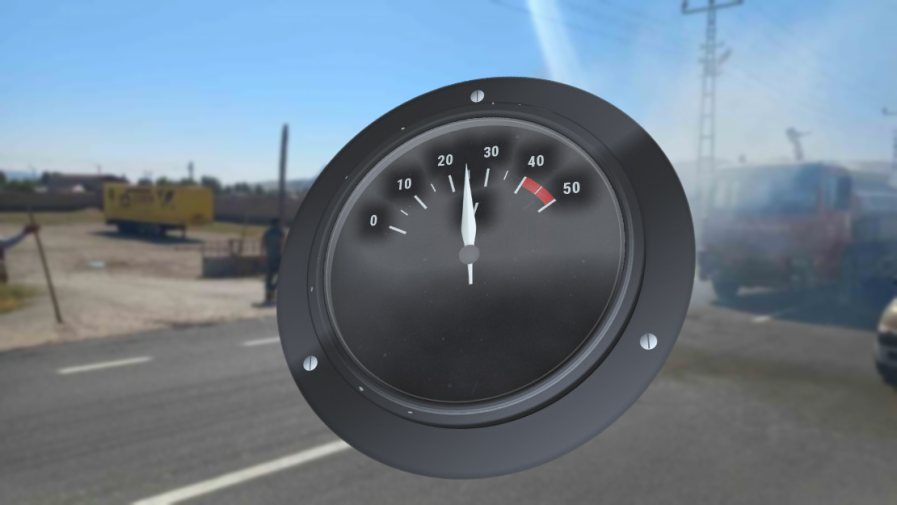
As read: **25** V
